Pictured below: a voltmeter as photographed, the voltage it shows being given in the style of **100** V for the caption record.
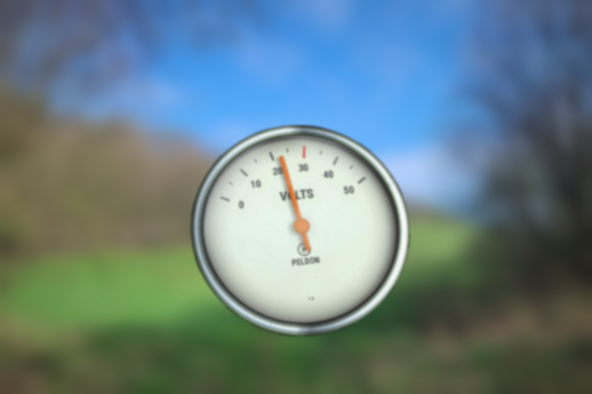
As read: **22.5** V
